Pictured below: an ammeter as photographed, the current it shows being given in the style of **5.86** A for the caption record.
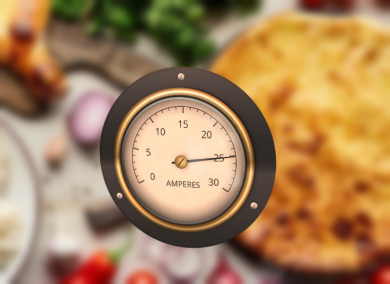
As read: **25** A
